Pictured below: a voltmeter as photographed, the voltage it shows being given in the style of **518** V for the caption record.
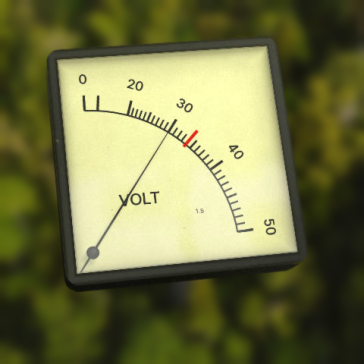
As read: **30** V
